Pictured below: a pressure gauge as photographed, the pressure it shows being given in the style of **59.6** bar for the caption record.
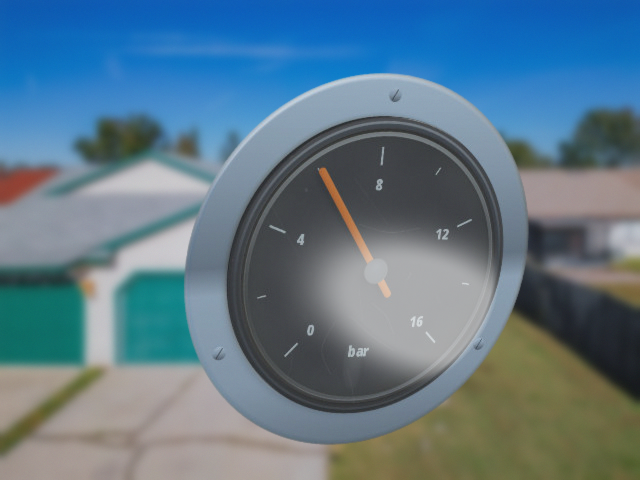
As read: **6** bar
